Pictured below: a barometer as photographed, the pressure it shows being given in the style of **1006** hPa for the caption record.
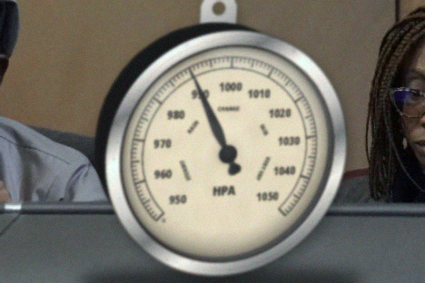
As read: **990** hPa
